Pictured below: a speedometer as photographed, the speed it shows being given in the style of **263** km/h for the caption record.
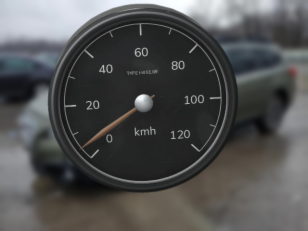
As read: **5** km/h
